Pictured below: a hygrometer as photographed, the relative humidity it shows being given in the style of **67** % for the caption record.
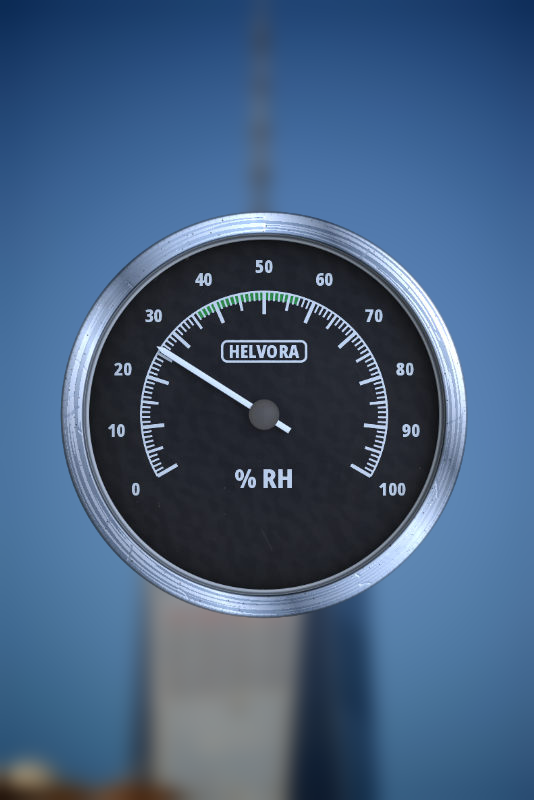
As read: **26** %
